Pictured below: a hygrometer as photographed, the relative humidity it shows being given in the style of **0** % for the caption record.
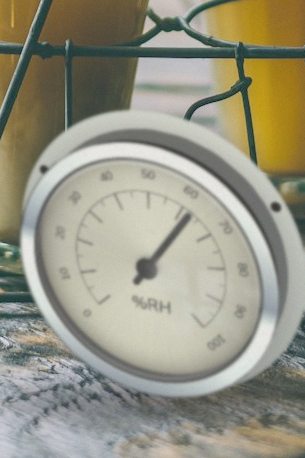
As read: **62.5** %
